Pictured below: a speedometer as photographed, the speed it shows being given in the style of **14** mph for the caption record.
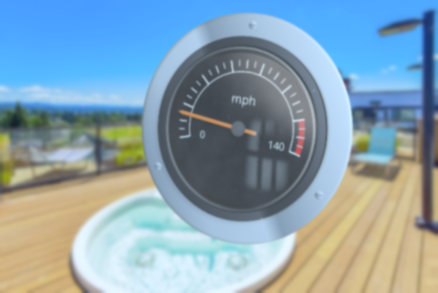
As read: **15** mph
